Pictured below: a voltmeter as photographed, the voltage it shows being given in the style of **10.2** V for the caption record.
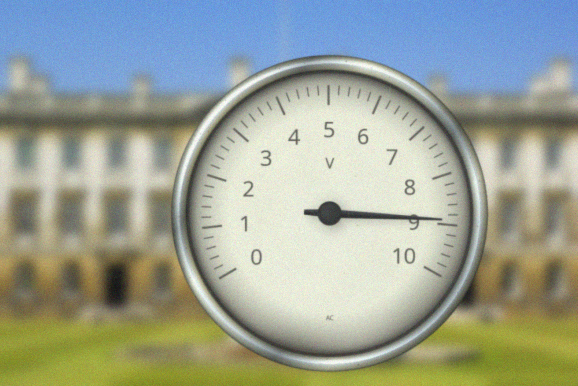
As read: **8.9** V
